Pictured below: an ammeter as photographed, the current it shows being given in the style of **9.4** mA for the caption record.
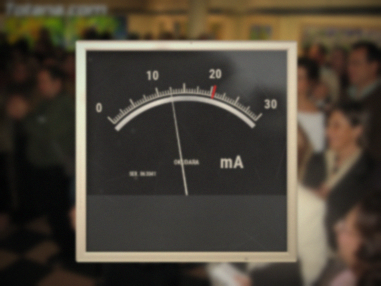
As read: **12.5** mA
